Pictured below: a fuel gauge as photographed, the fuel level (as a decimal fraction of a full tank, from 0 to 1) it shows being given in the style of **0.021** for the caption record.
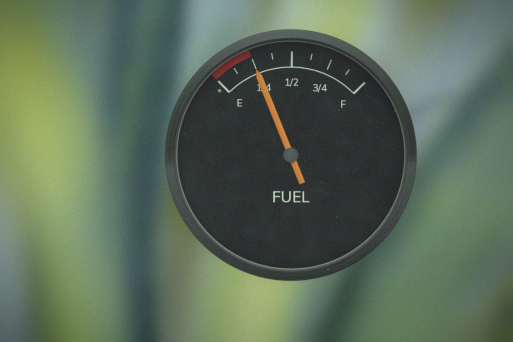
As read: **0.25**
